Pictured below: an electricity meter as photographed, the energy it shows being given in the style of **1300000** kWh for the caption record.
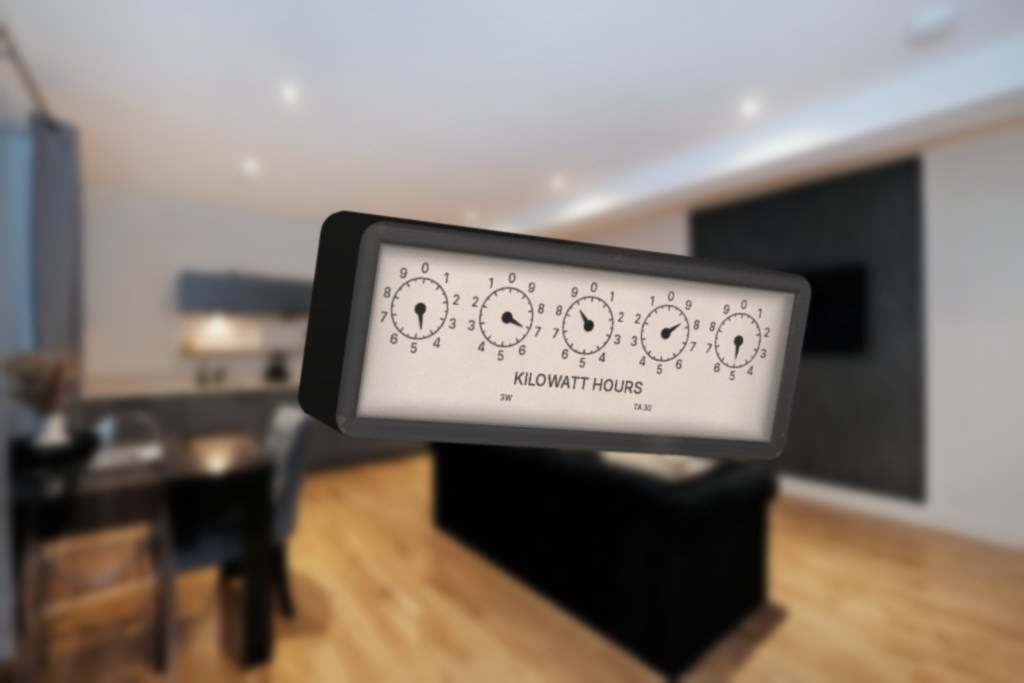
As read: **46885** kWh
